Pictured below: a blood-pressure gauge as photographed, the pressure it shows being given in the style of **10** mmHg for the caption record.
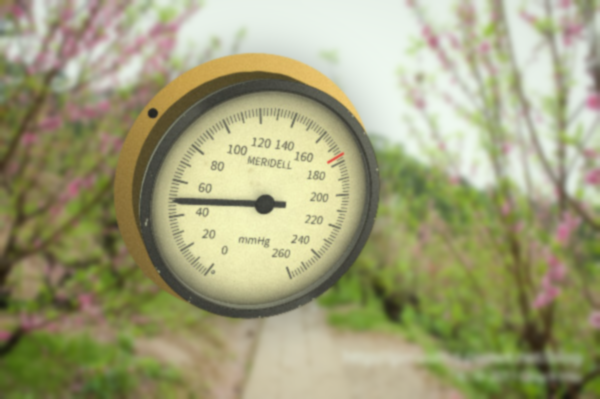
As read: **50** mmHg
